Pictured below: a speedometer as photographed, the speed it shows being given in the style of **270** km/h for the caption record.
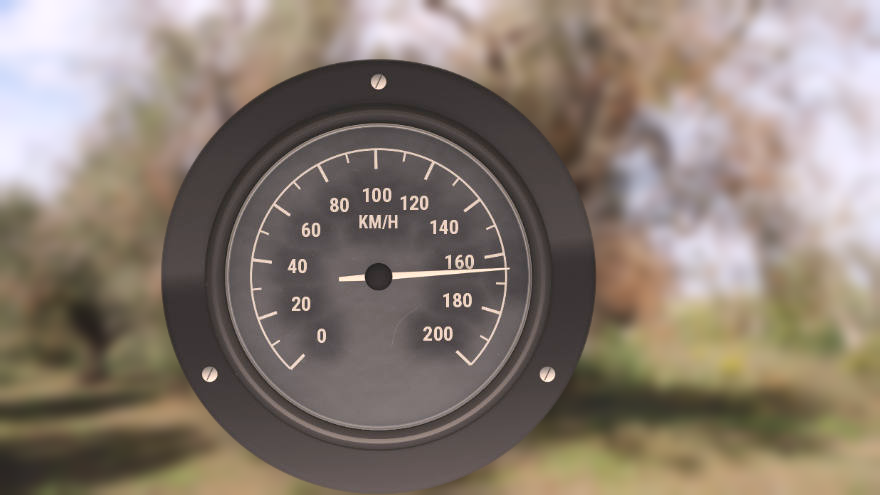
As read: **165** km/h
